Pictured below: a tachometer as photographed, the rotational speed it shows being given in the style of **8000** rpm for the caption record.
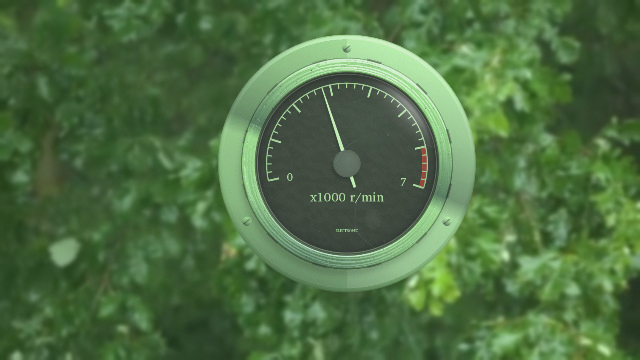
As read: **2800** rpm
